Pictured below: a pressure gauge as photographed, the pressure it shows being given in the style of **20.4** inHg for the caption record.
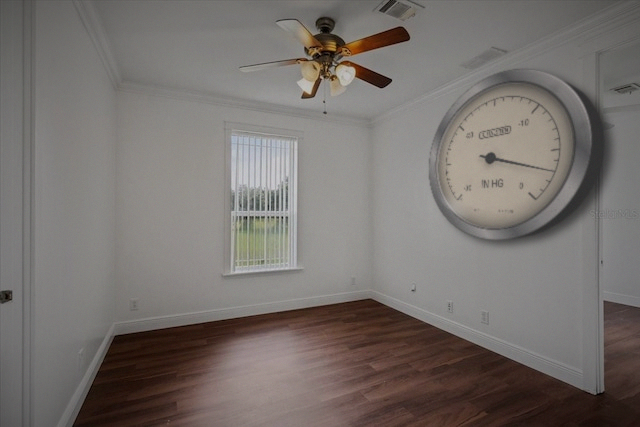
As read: **-3** inHg
